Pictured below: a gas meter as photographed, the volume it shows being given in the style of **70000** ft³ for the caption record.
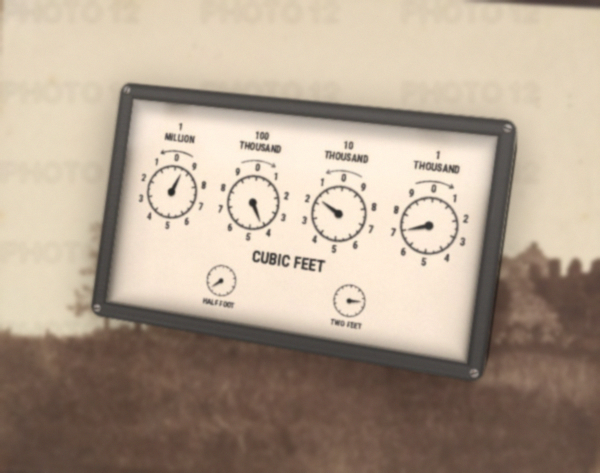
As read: **941700** ft³
